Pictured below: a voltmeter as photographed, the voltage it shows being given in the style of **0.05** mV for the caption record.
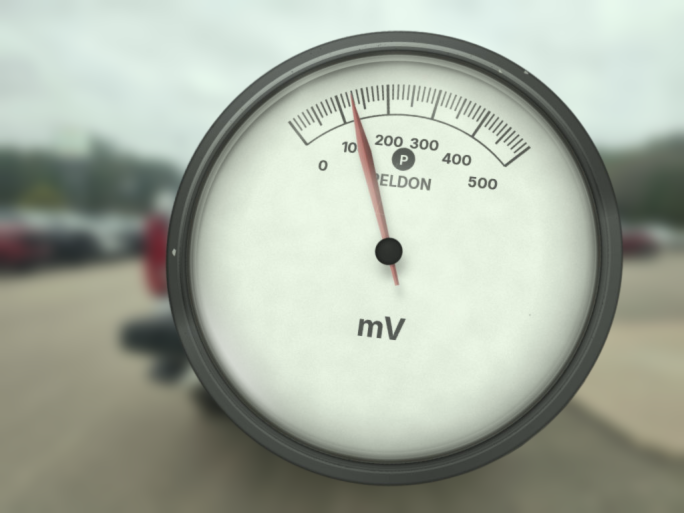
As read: **130** mV
